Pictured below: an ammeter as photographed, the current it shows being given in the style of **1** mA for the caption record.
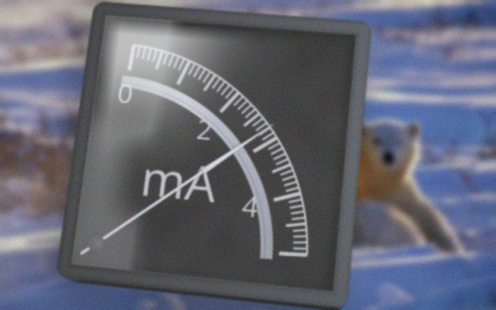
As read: **2.8** mA
